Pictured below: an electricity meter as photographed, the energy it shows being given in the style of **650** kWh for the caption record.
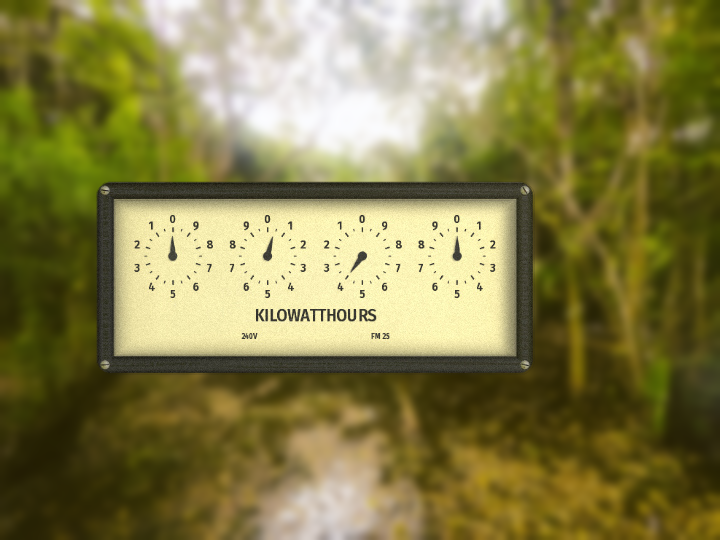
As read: **40** kWh
